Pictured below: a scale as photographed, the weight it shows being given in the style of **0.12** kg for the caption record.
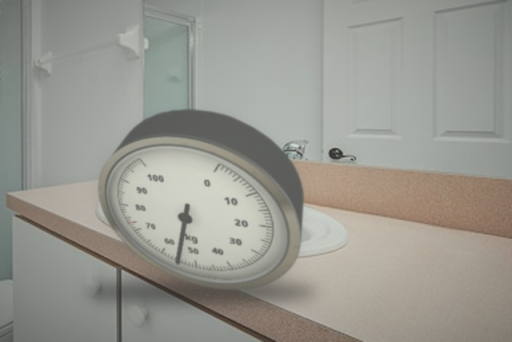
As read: **55** kg
